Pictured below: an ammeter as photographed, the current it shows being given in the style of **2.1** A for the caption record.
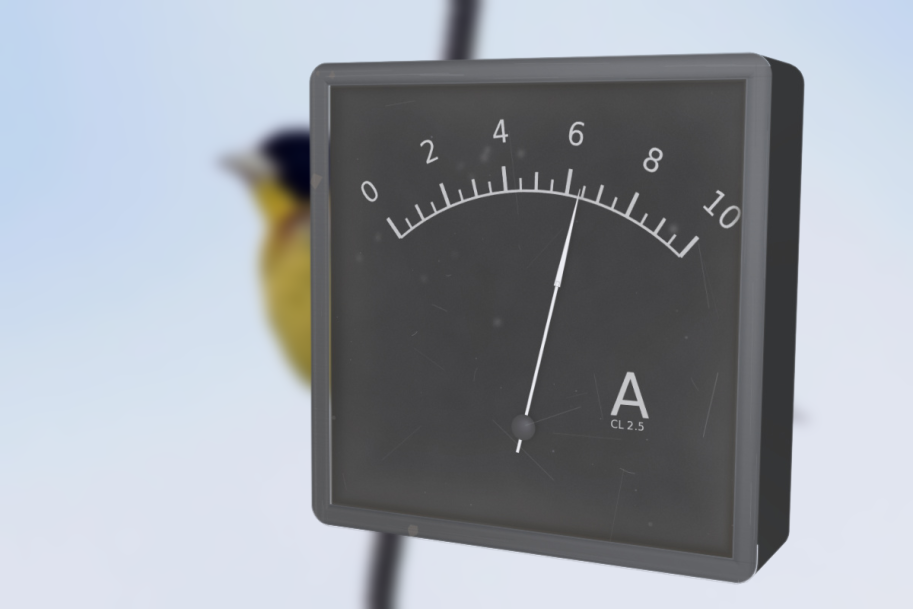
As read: **6.5** A
